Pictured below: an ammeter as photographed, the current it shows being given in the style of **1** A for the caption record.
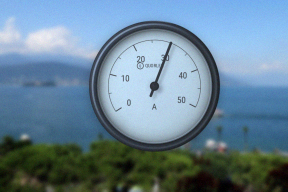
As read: **30** A
